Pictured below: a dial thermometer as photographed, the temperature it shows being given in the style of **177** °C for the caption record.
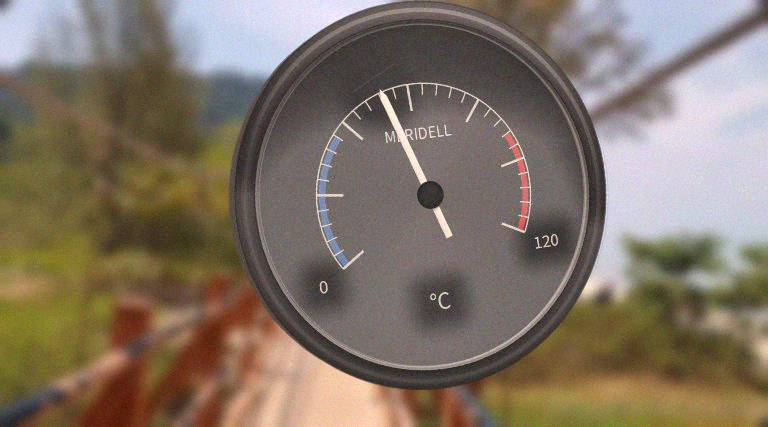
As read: **52** °C
